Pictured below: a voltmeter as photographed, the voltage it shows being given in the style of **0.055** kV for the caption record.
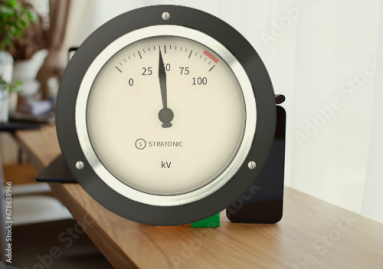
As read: **45** kV
